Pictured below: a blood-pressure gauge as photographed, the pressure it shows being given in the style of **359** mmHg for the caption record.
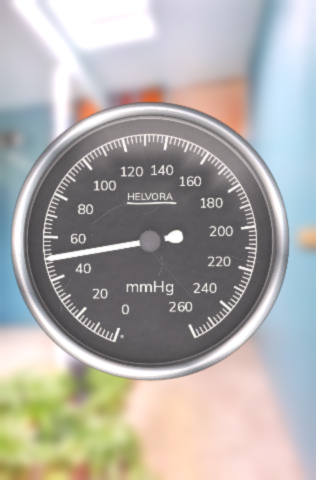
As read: **50** mmHg
